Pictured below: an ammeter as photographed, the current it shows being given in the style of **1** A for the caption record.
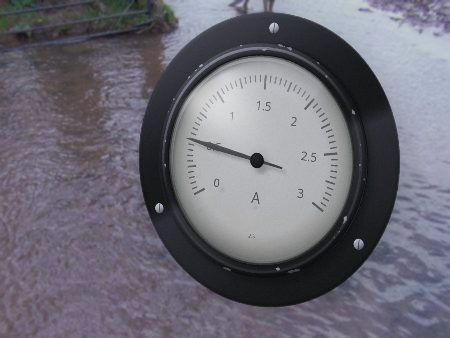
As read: **0.5** A
